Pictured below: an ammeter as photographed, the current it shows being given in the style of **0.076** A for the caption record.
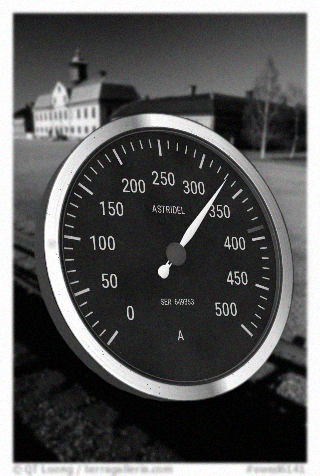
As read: **330** A
